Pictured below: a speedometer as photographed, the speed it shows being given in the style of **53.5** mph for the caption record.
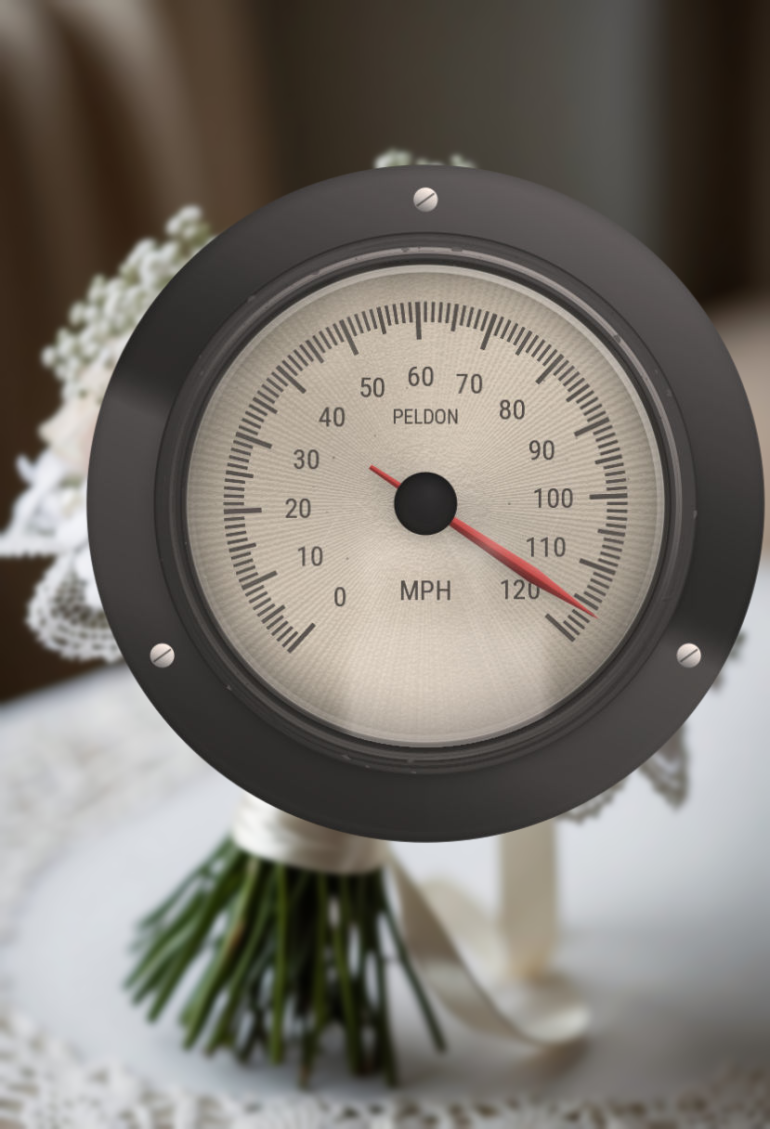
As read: **116** mph
